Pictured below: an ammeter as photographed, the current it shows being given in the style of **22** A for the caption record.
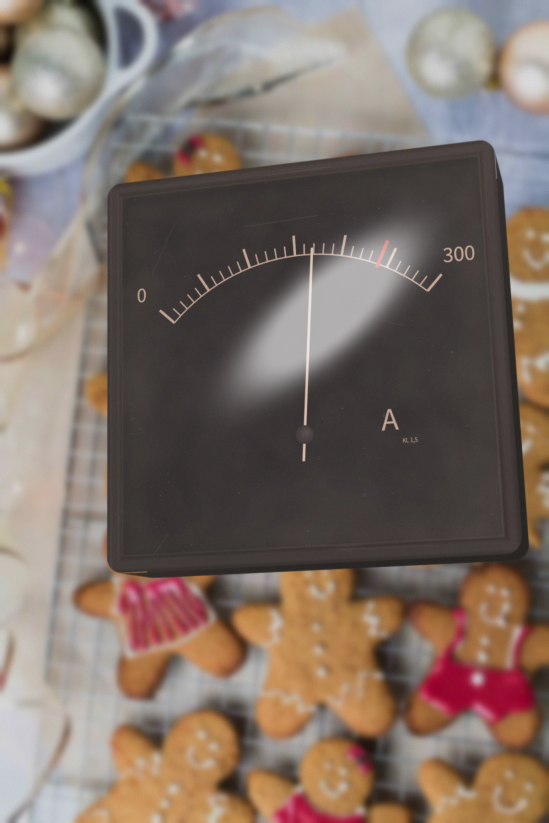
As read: **170** A
